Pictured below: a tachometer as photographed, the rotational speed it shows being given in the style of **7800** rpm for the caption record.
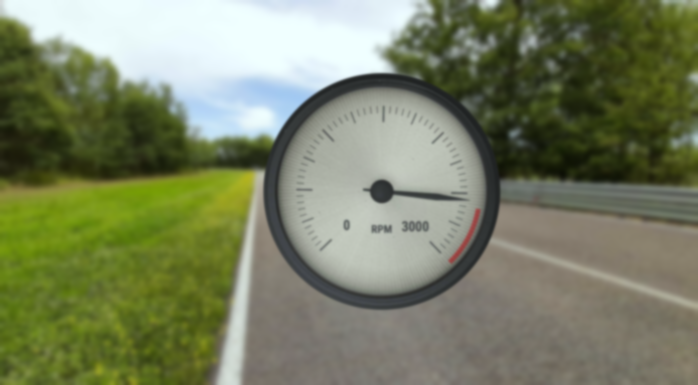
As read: **2550** rpm
